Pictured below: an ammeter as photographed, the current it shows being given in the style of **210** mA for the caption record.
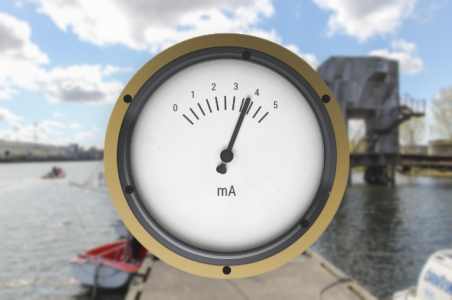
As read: **3.75** mA
